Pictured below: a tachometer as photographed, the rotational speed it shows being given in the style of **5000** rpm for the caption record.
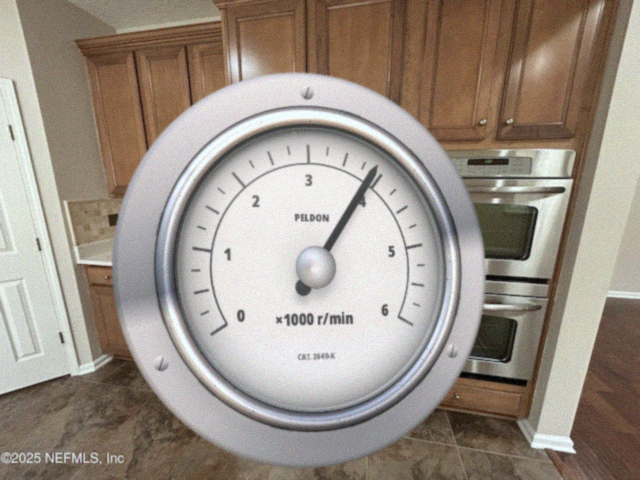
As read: **3875** rpm
